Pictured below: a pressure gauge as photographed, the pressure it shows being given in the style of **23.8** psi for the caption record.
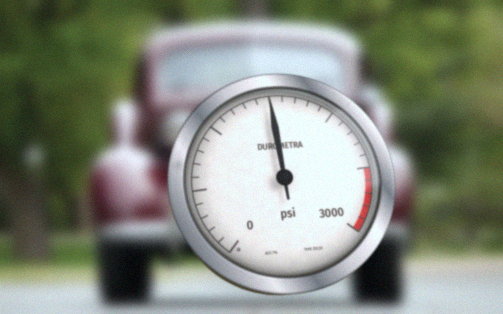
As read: **1500** psi
